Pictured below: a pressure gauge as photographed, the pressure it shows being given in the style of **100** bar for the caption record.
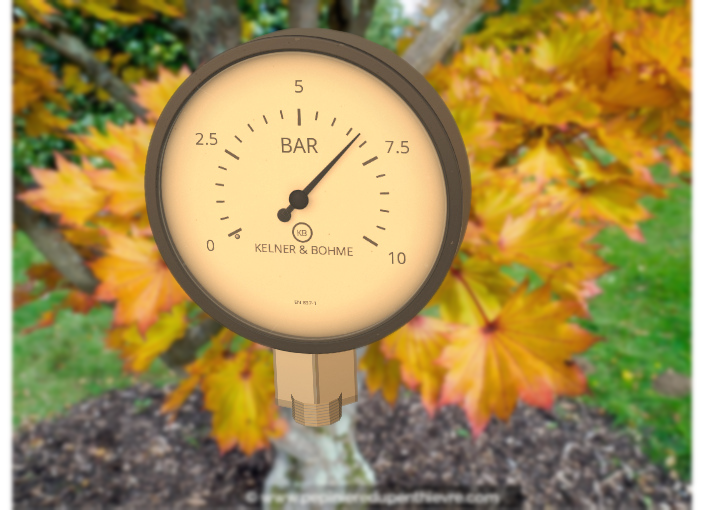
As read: **6.75** bar
